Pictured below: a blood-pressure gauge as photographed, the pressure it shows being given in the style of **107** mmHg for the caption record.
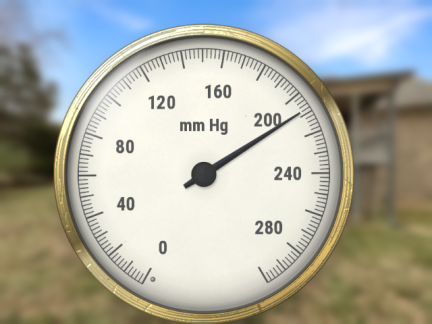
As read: **208** mmHg
